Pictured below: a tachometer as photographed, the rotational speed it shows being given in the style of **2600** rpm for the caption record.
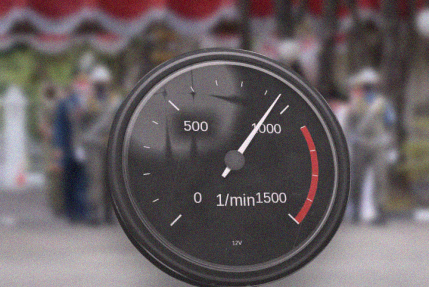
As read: **950** rpm
